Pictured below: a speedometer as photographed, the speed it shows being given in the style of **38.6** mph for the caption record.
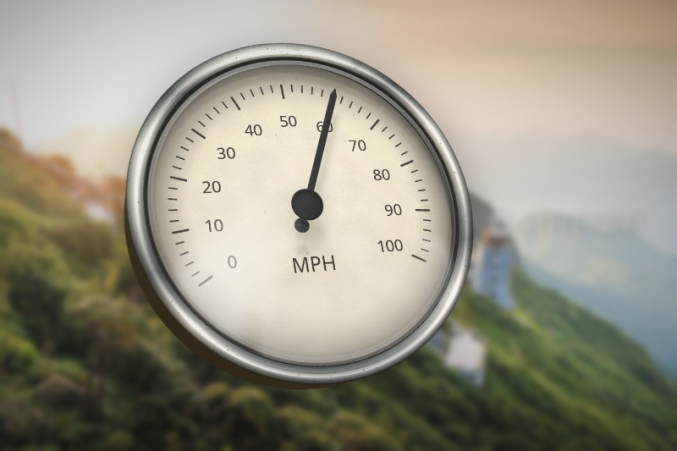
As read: **60** mph
